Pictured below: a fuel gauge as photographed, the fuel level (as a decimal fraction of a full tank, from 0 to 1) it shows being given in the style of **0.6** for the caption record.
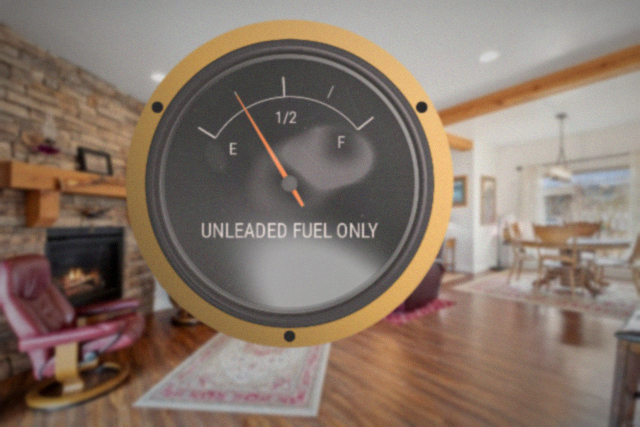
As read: **0.25**
